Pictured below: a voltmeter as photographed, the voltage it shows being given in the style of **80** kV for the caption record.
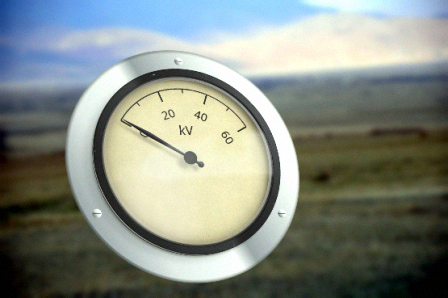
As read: **0** kV
